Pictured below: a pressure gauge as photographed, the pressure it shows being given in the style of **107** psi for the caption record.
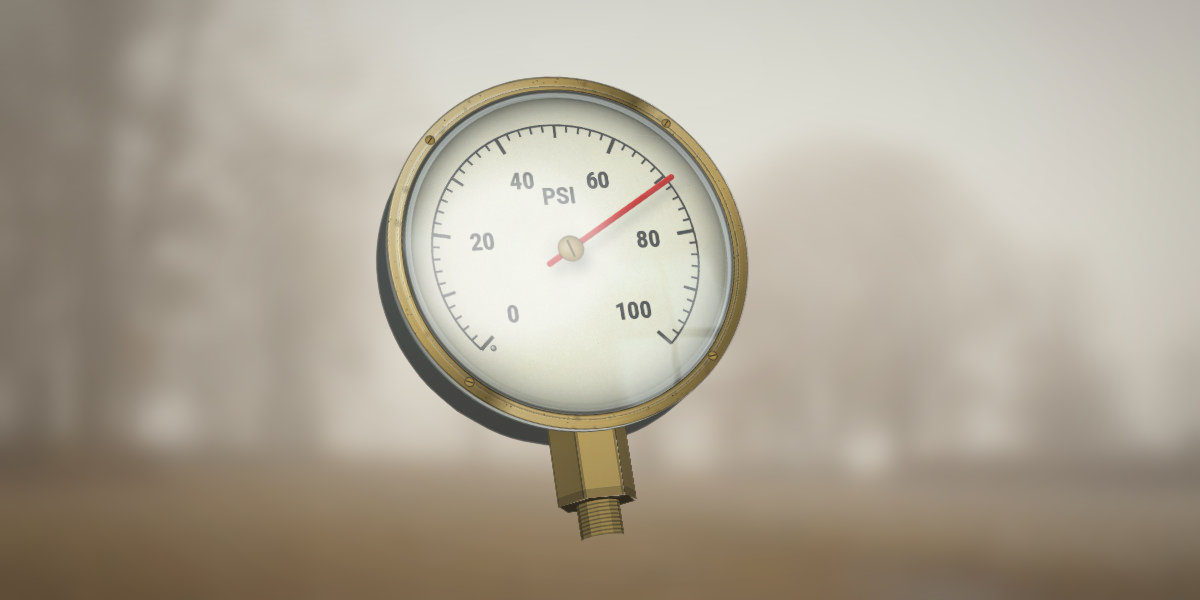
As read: **71** psi
